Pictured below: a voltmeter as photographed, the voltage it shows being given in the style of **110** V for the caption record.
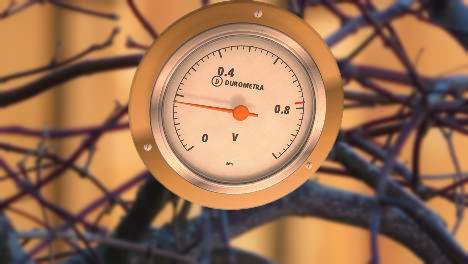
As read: **0.18** V
